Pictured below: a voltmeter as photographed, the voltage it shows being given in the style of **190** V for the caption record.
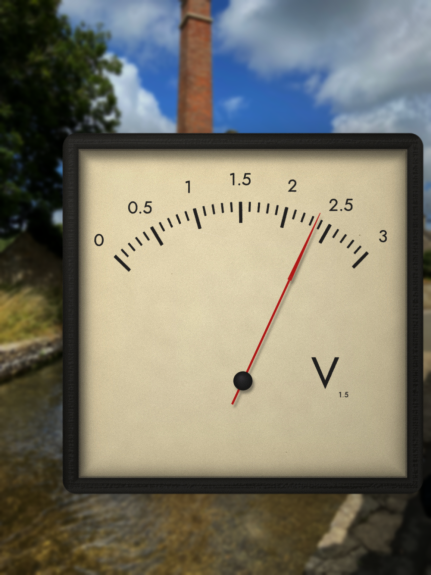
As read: **2.35** V
